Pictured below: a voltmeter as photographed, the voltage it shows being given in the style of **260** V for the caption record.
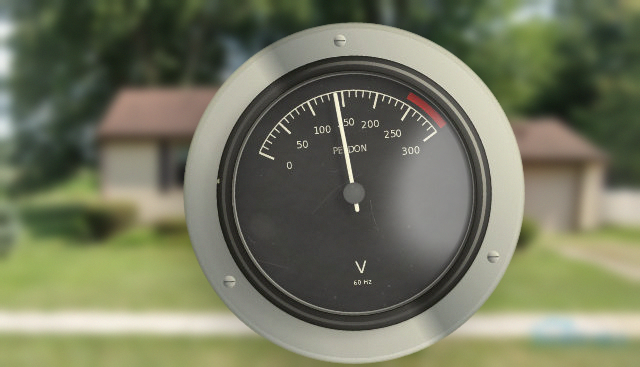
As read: **140** V
